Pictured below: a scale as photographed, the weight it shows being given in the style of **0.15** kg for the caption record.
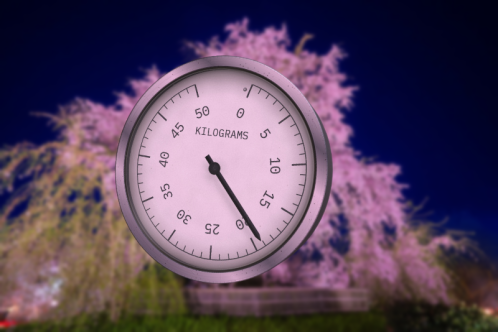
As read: **19** kg
